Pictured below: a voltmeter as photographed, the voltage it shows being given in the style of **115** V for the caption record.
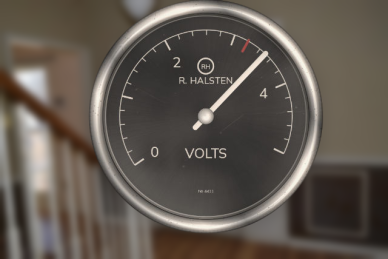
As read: **3.5** V
